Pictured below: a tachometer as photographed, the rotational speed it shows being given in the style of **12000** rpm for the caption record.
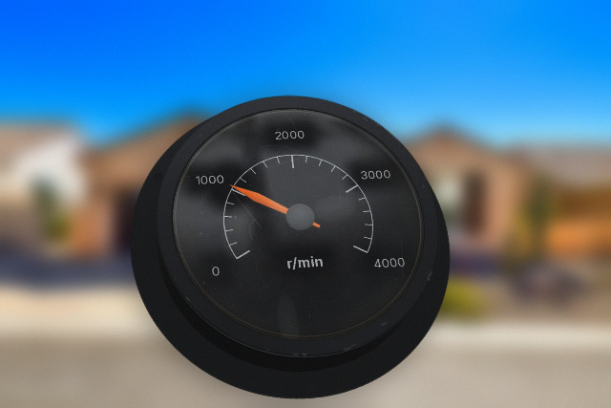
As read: **1000** rpm
